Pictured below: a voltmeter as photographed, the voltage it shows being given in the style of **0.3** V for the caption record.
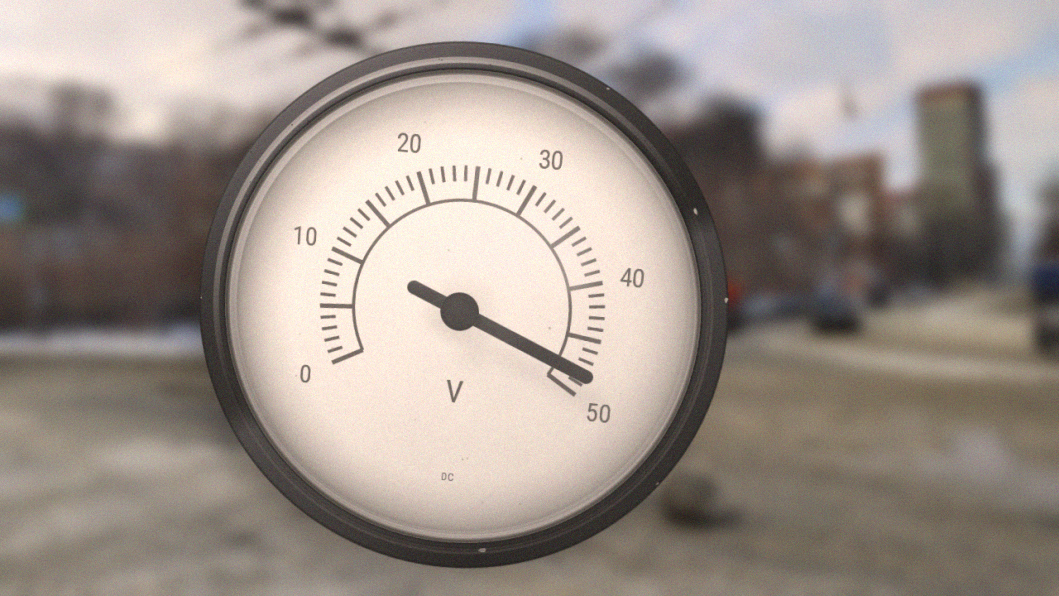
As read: **48** V
